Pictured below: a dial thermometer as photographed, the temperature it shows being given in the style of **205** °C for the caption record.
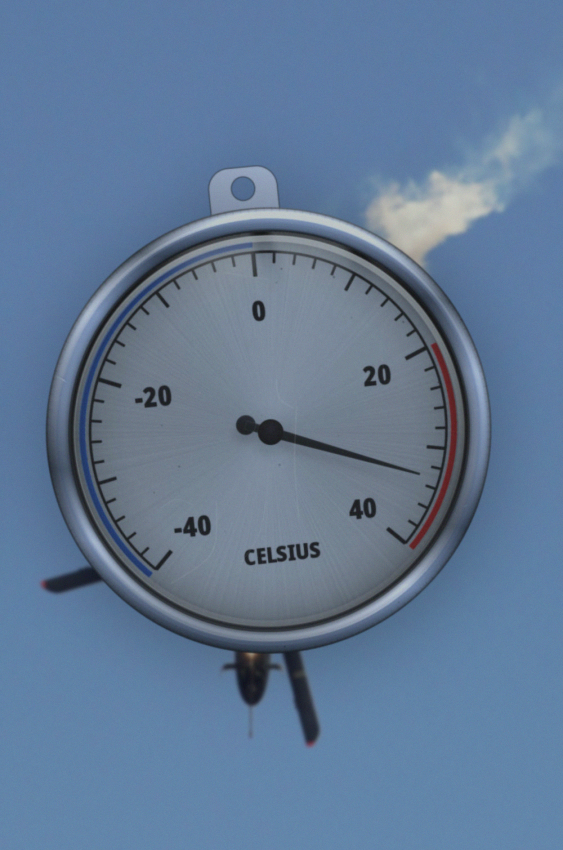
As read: **33** °C
